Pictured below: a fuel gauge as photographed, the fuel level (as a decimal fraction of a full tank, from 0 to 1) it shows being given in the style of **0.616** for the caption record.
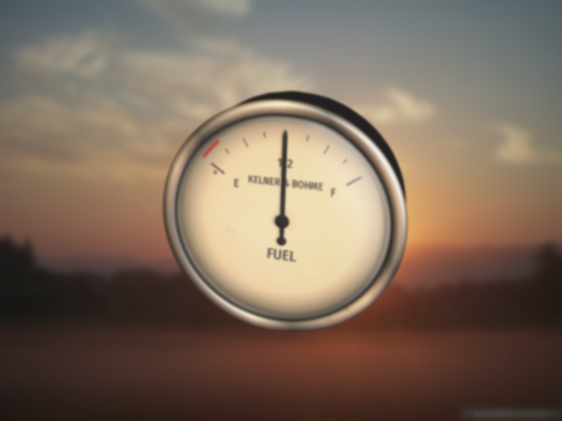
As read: **0.5**
